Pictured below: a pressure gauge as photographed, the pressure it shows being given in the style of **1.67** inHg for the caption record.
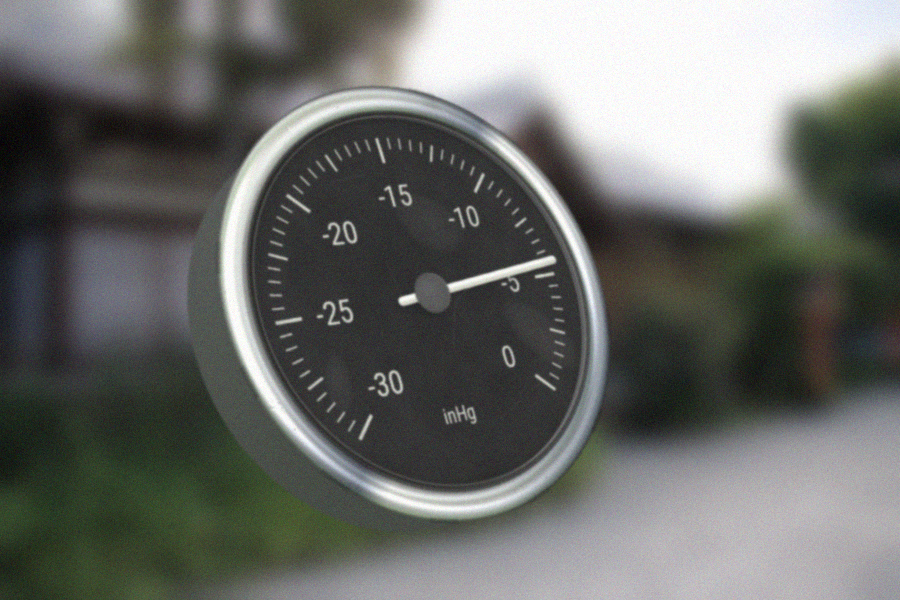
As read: **-5.5** inHg
